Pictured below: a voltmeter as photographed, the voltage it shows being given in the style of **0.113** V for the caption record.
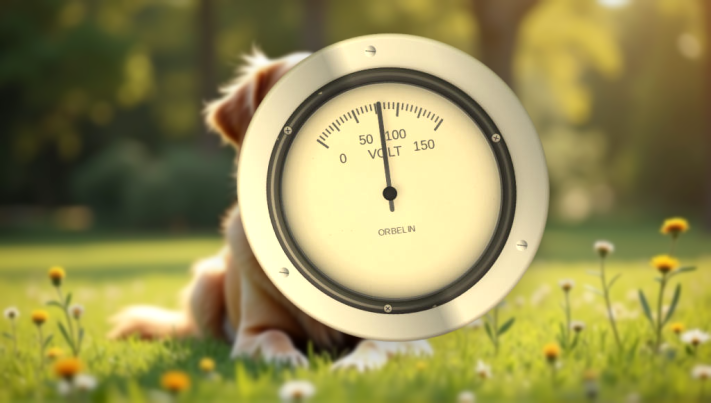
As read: **80** V
